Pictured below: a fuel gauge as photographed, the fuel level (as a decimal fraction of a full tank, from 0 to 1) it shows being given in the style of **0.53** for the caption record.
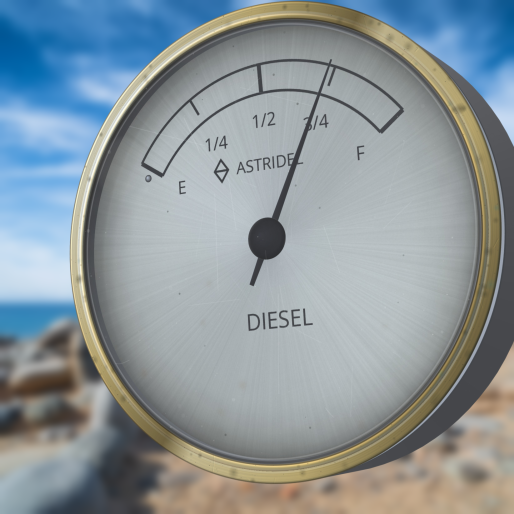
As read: **0.75**
